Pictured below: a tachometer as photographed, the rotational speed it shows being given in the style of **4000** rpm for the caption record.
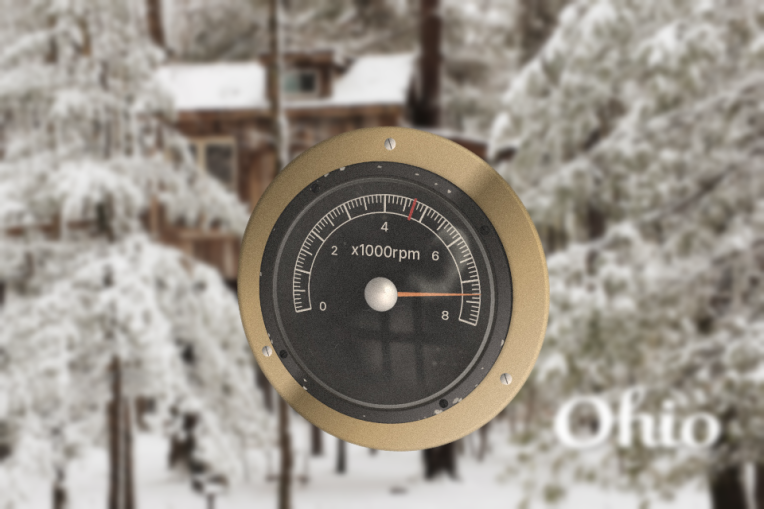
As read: **7300** rpm
